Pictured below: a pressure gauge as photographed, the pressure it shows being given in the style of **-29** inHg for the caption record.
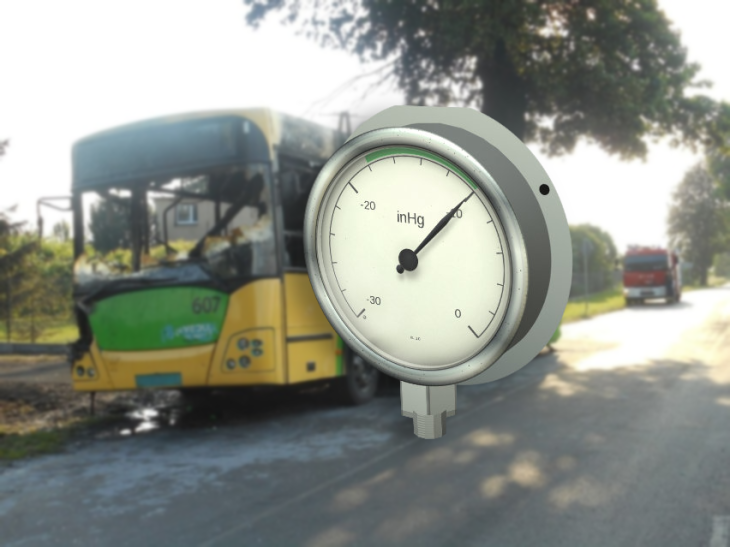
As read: **-10** inHg
